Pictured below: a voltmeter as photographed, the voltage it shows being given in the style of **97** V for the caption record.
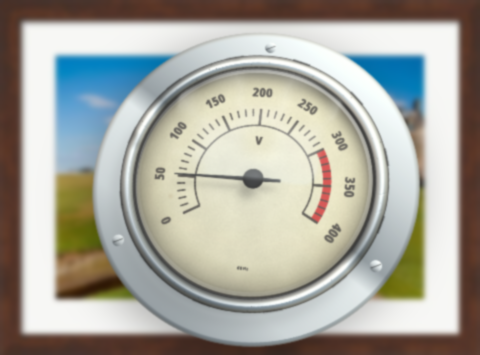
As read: **50** V
